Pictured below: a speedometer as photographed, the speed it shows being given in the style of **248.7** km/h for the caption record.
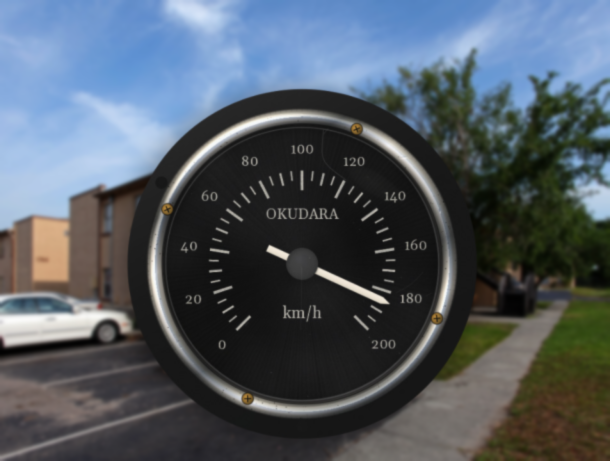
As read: **185** km/h
